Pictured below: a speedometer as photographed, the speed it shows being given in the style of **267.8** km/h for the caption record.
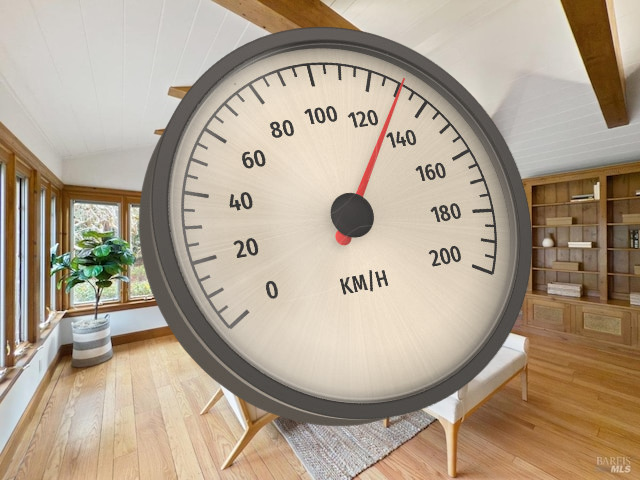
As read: **130** km/h
